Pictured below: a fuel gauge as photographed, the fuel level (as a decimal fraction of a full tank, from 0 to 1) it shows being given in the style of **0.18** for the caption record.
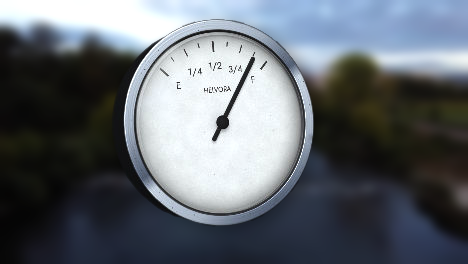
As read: **0.875**
